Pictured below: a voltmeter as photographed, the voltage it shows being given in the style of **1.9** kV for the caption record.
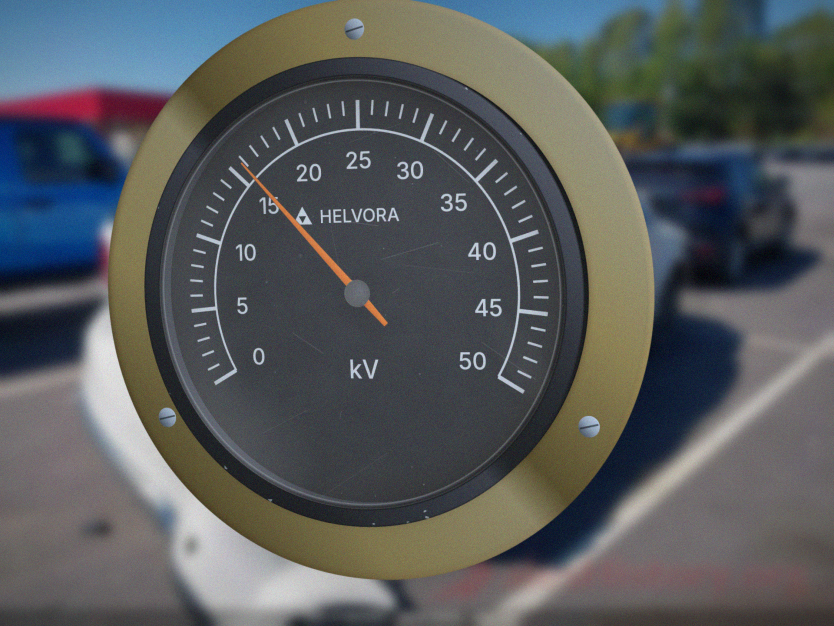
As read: **16** kV
